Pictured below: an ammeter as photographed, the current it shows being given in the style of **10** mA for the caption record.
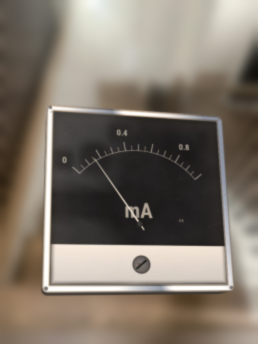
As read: **0.15** mA
